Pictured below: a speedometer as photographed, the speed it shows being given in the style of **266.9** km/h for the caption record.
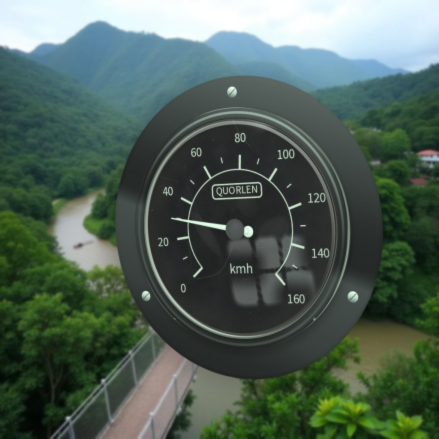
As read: **30** km/h
